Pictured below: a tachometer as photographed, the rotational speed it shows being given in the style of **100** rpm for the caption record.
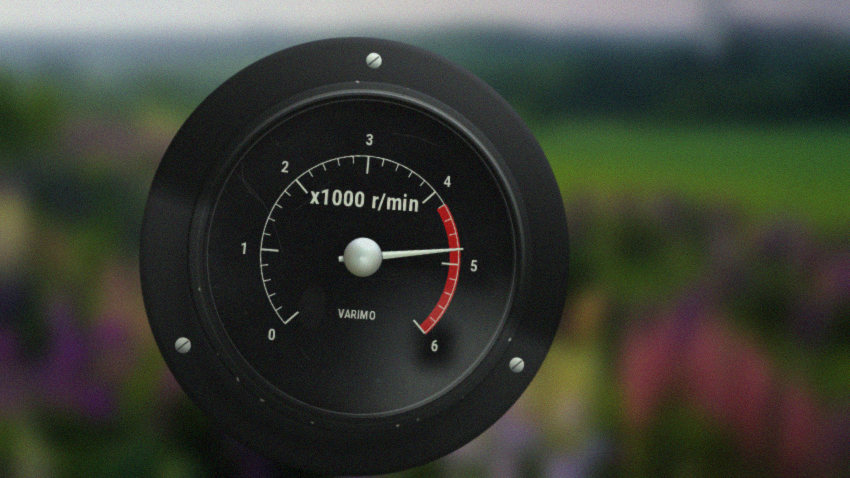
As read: **4800** rpm
